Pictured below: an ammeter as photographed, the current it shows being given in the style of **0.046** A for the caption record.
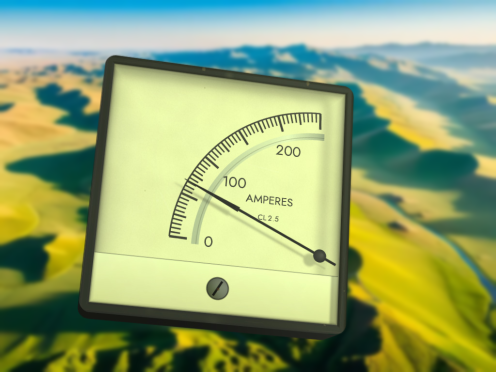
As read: **65** A
